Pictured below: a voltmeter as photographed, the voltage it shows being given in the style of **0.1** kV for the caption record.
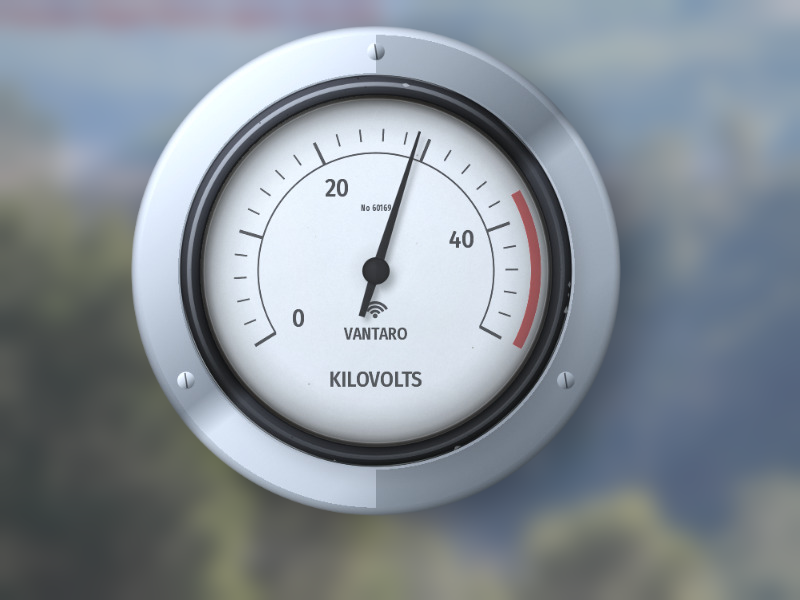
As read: **29** kV
